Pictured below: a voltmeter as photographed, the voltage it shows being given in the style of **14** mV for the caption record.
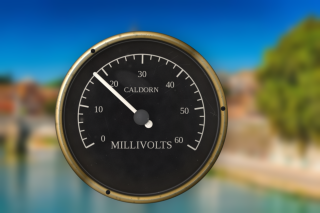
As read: **18** mV
